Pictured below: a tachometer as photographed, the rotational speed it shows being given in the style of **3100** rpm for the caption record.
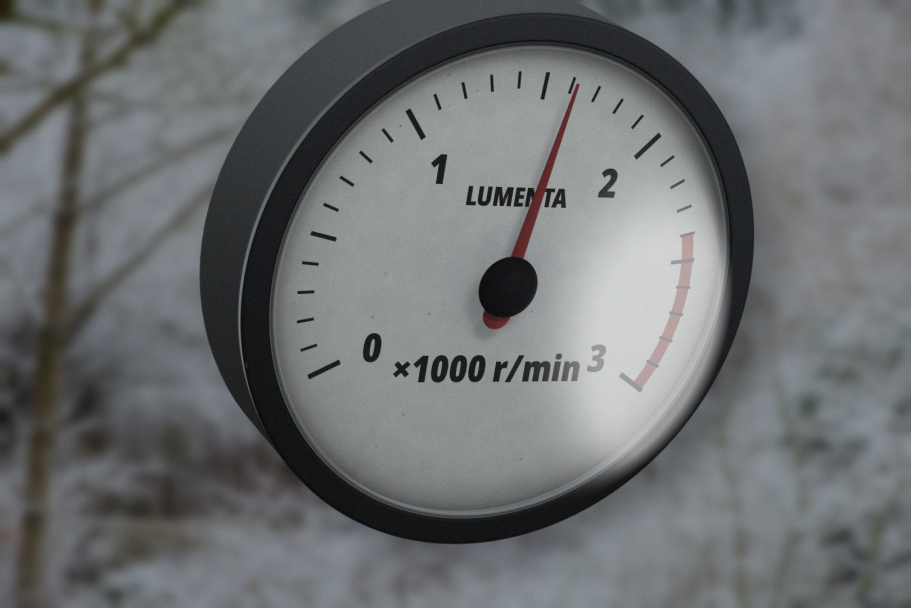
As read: **1600** rpm
